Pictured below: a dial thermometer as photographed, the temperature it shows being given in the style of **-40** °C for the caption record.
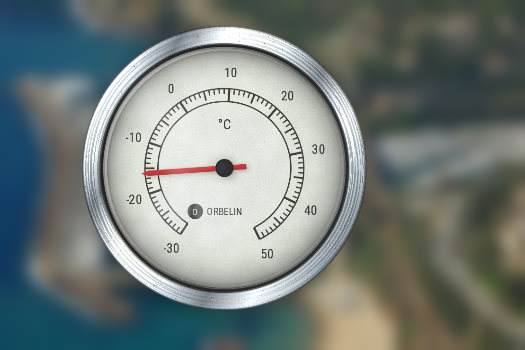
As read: **-16** °C
